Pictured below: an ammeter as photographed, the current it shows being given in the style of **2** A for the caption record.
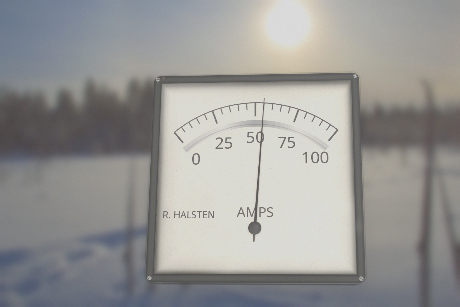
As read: **55** A
